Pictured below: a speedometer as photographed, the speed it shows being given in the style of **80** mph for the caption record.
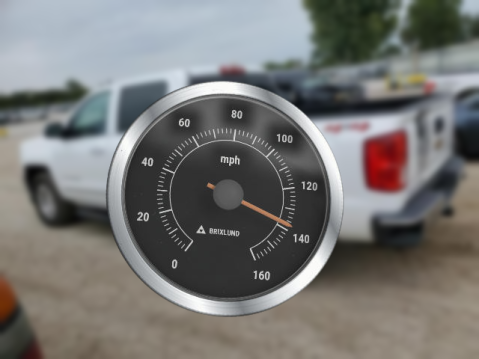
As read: **138** mph
